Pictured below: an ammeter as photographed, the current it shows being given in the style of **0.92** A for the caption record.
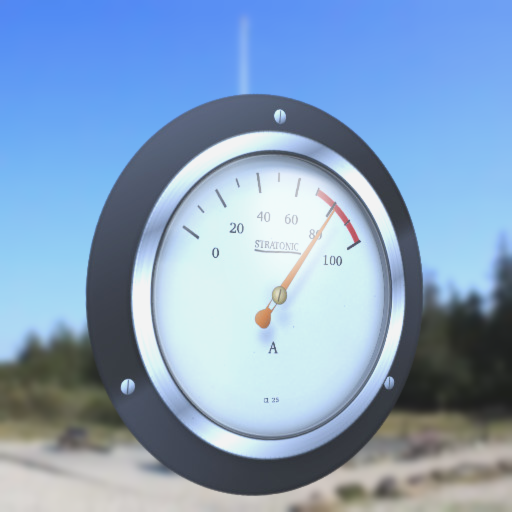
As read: **80** A
